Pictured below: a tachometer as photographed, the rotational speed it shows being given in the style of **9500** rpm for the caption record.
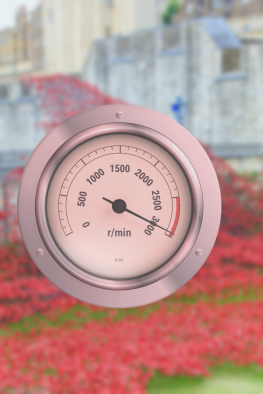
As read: **2950** rpm
